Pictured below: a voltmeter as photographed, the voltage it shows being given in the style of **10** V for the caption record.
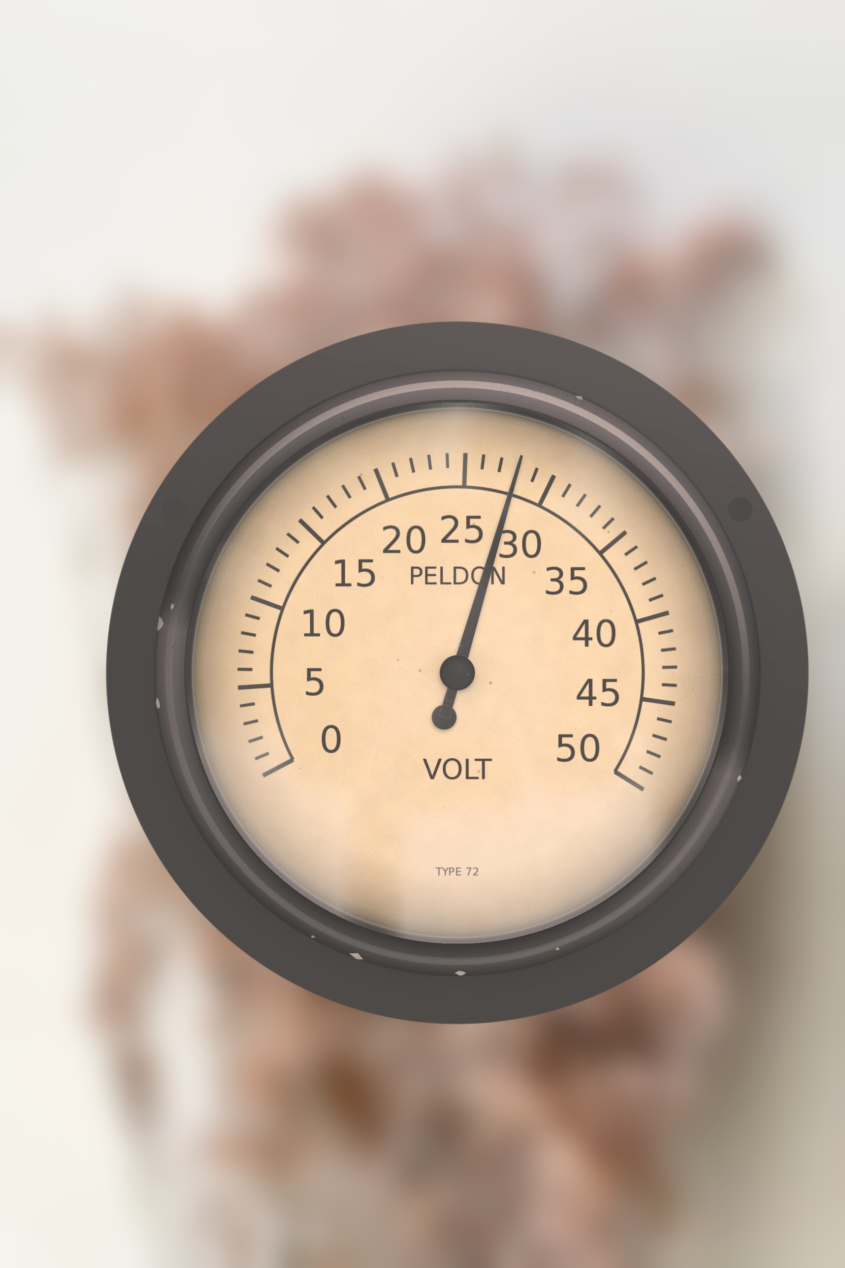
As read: **28** V
